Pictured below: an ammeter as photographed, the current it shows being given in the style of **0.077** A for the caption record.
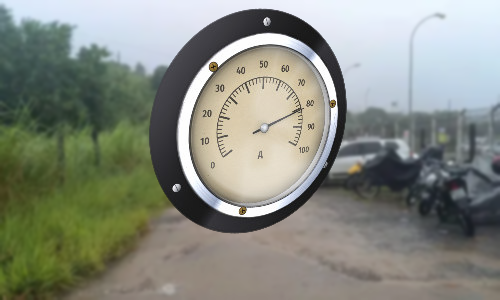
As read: **80** A
